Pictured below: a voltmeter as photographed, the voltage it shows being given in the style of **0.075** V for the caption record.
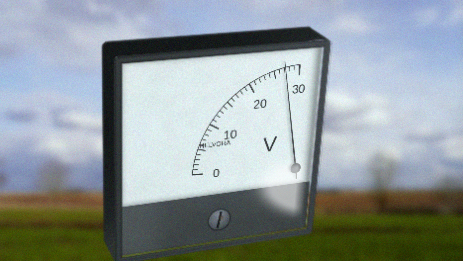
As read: **27** V
